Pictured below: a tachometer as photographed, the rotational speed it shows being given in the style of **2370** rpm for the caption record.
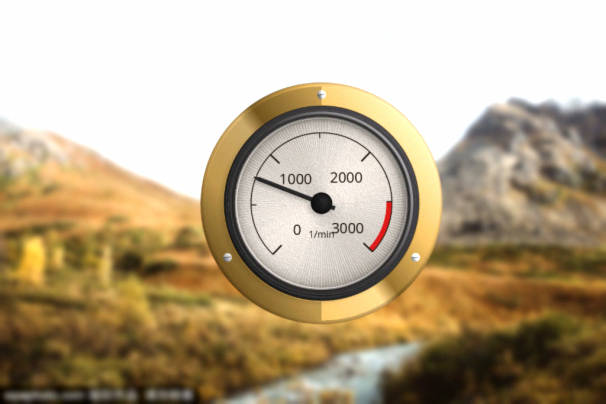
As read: **750** rpm
